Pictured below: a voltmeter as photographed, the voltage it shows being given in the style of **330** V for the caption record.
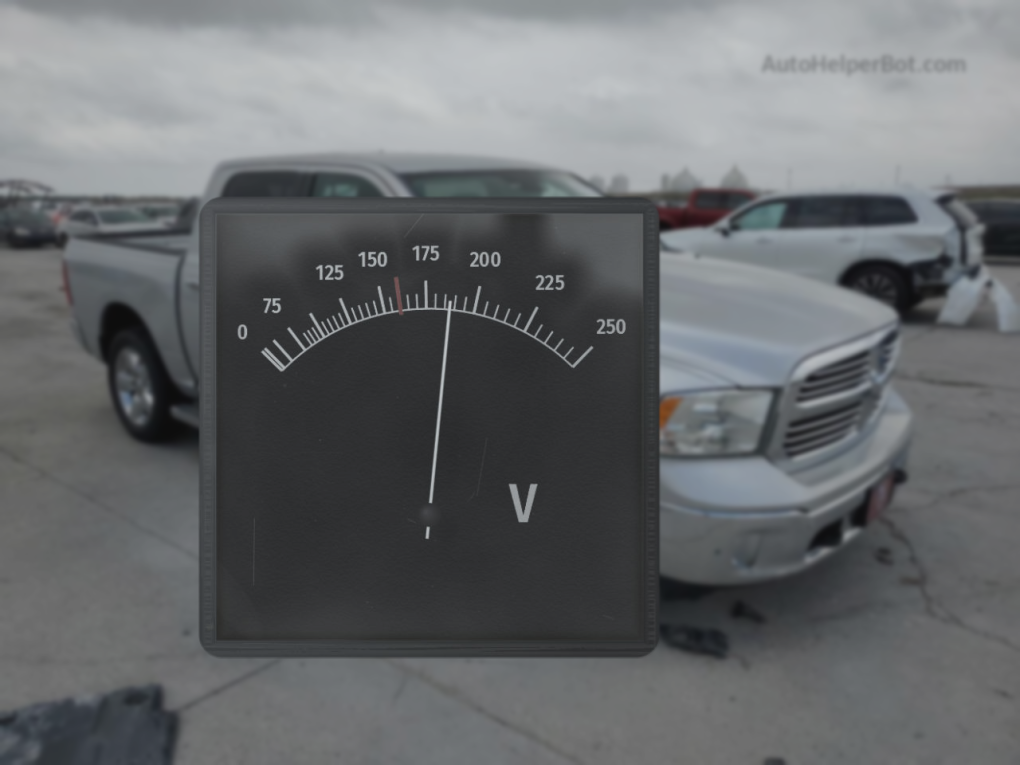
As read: **187.5** V
